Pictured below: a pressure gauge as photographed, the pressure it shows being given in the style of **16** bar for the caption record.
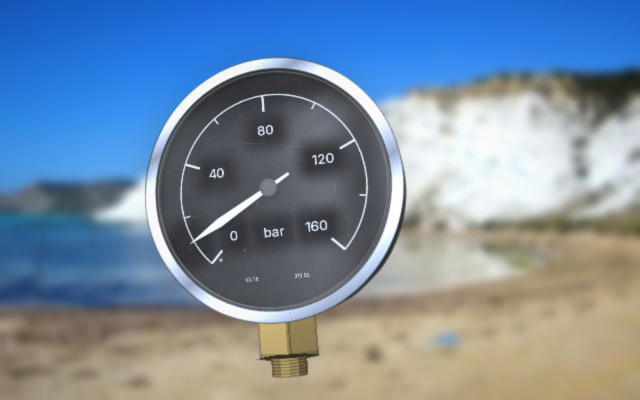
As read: **10** bar
